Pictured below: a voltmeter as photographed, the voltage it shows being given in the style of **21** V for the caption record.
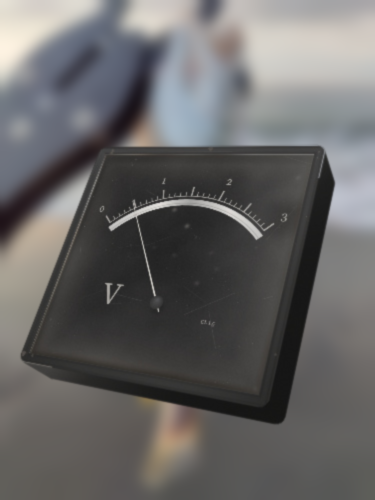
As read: **0.5** V
